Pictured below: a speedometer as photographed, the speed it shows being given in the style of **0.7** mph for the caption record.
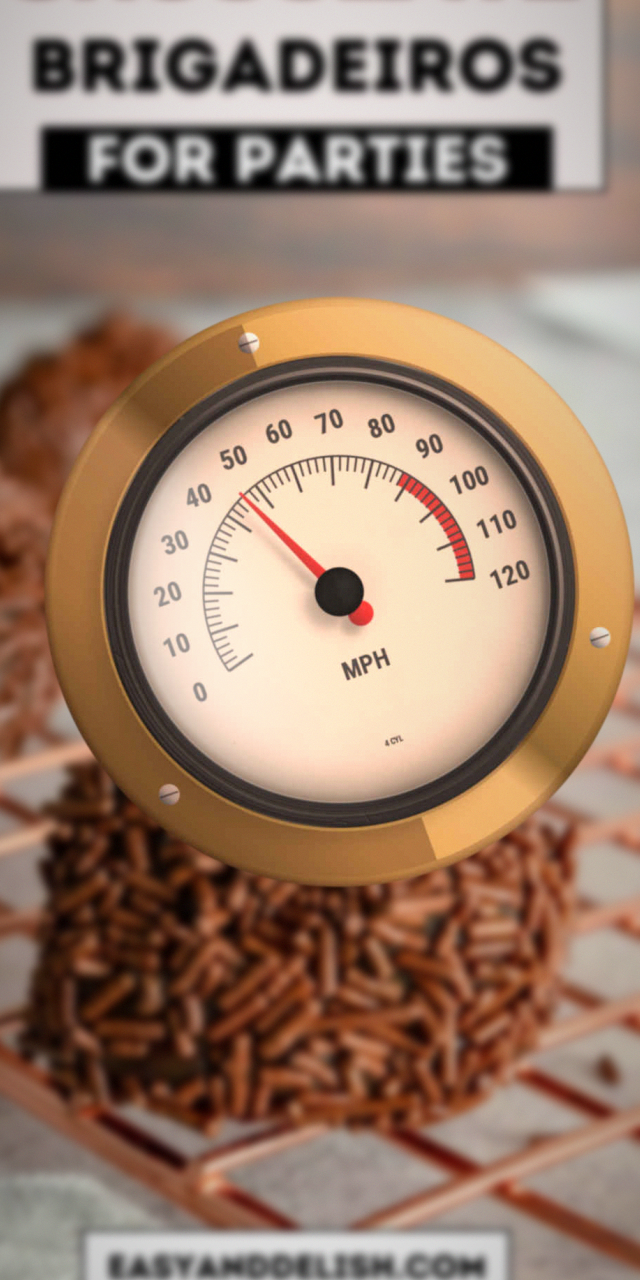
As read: **46** mph
